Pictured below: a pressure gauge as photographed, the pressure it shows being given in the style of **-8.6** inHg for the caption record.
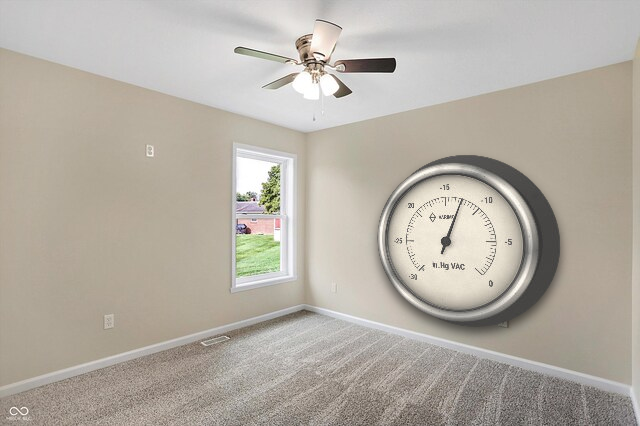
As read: **-12.5** inHg
